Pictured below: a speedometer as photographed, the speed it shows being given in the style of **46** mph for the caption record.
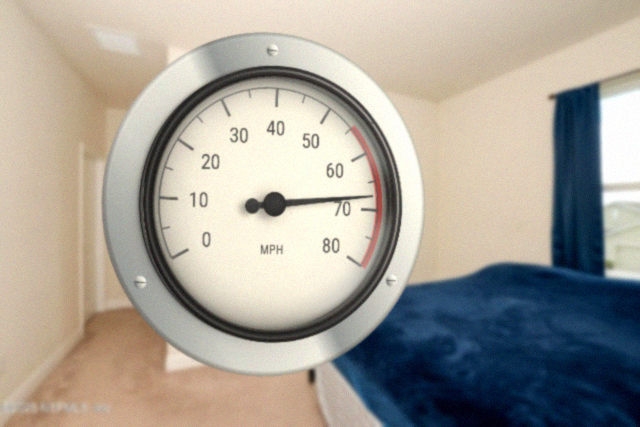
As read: **67.5** mph
